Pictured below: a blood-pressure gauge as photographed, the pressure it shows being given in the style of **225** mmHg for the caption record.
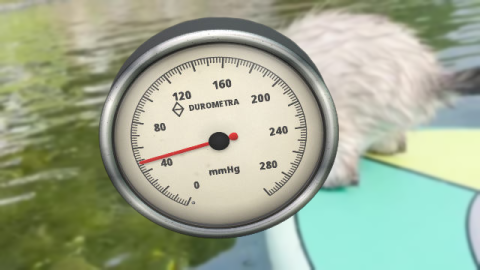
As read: **50** mmHg
